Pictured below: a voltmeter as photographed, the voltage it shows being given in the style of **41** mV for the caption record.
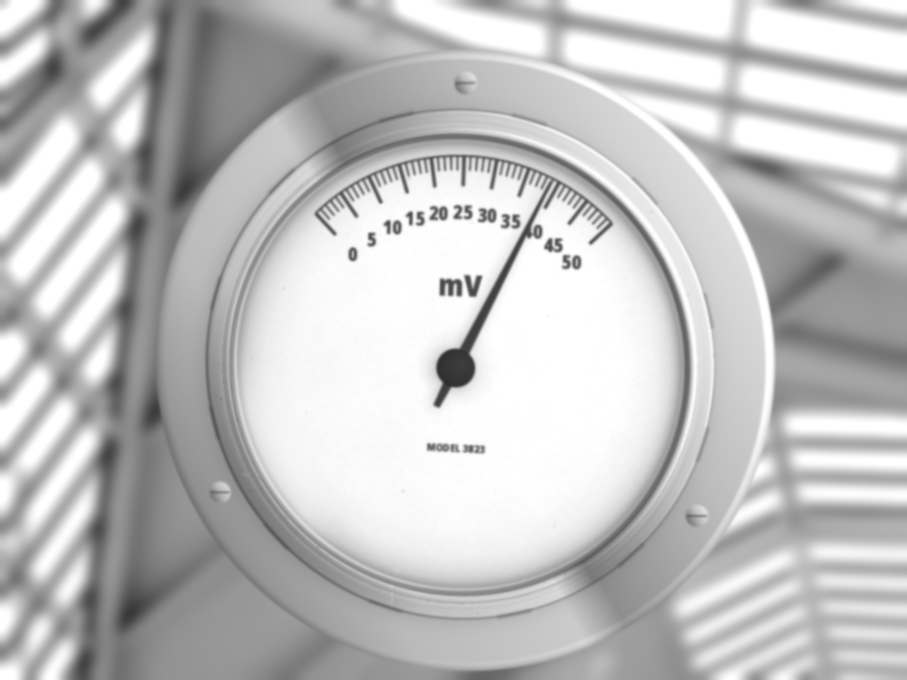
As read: **39** mV
